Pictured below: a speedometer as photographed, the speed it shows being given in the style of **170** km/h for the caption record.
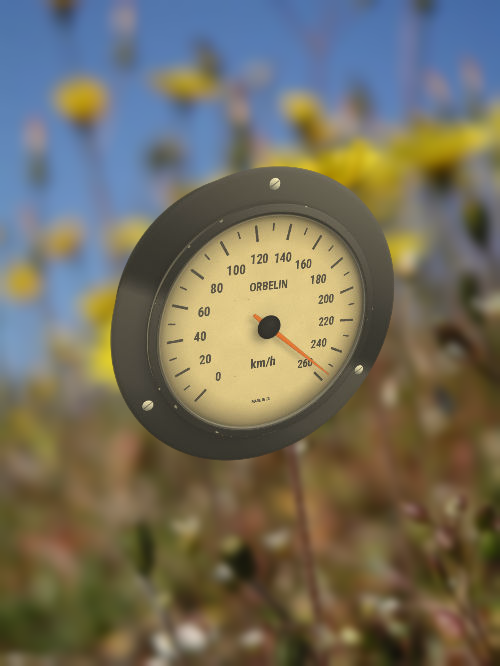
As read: **255** km/h
